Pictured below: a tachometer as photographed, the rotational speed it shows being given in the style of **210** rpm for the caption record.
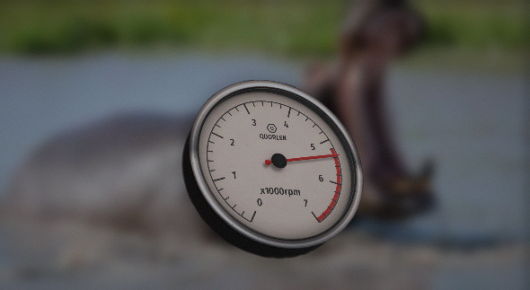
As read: **5400** rpm
